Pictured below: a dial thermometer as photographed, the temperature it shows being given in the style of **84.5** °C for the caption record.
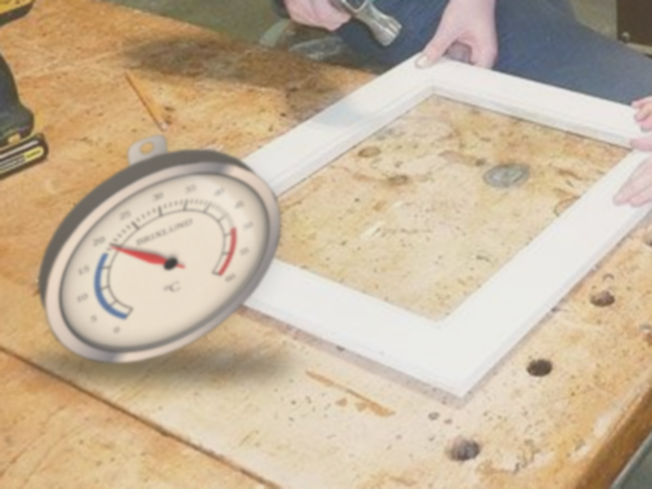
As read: **20** °C
